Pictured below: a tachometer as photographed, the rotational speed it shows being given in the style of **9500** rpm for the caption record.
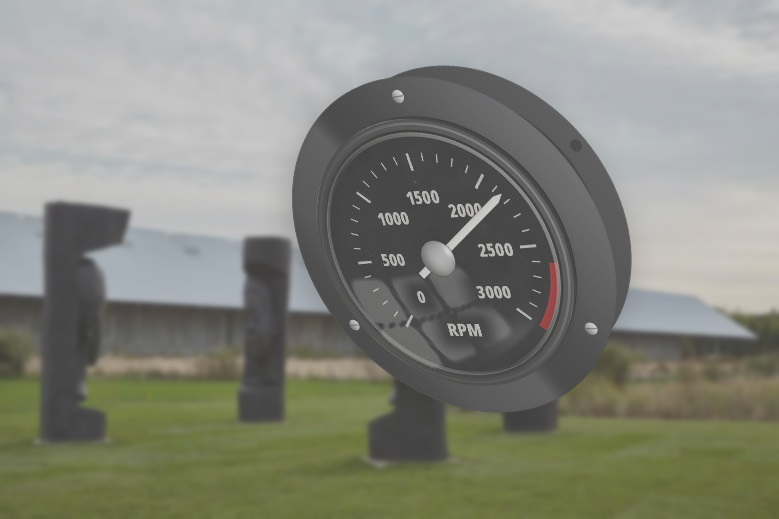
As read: **2150** rpm
